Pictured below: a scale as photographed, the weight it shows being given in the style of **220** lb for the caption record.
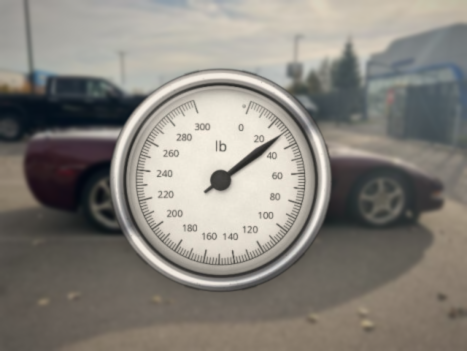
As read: **30** lb
